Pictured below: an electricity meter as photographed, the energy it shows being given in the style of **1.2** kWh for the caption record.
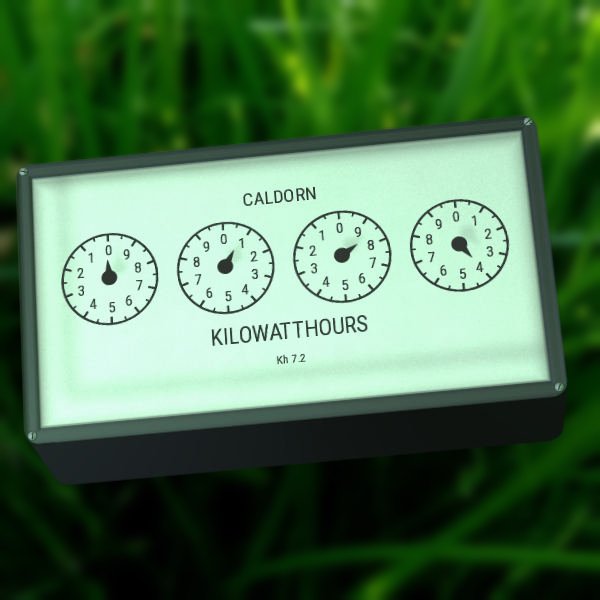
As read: **84** kWh
